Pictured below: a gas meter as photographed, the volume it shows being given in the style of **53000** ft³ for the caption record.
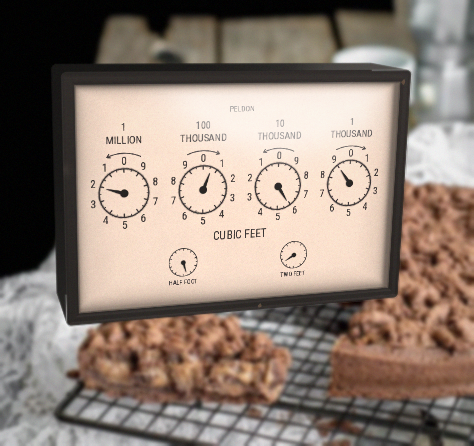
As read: **205900** ft³
